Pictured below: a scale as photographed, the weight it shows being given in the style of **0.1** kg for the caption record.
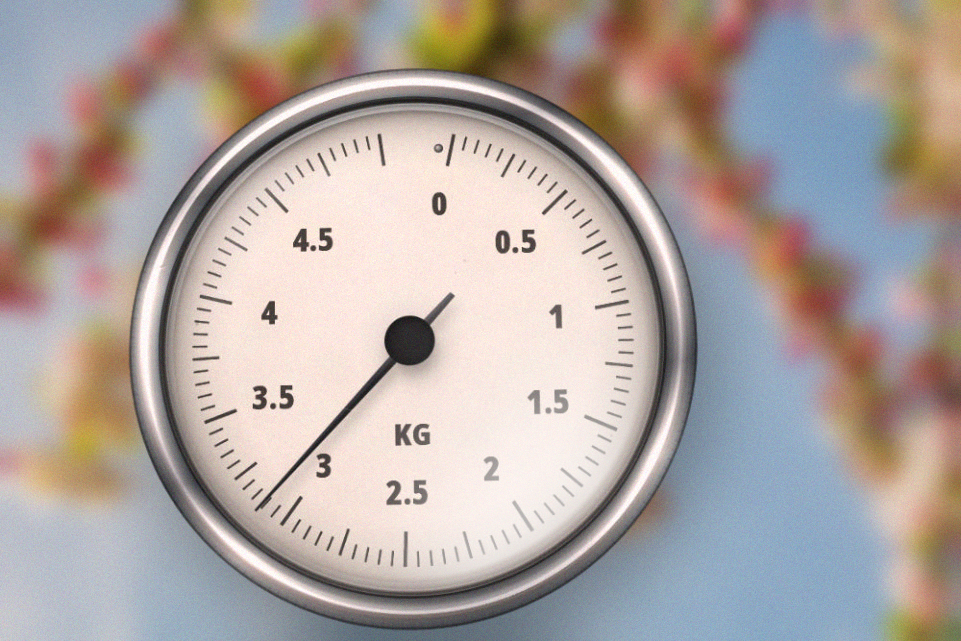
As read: **3.1** kg
